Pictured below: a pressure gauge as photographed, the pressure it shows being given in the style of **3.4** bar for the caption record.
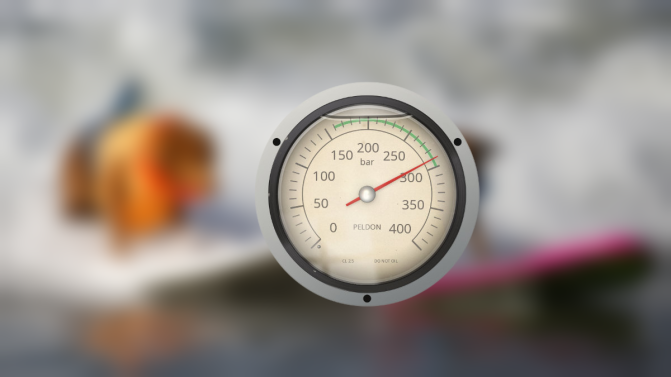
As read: **290** bar
